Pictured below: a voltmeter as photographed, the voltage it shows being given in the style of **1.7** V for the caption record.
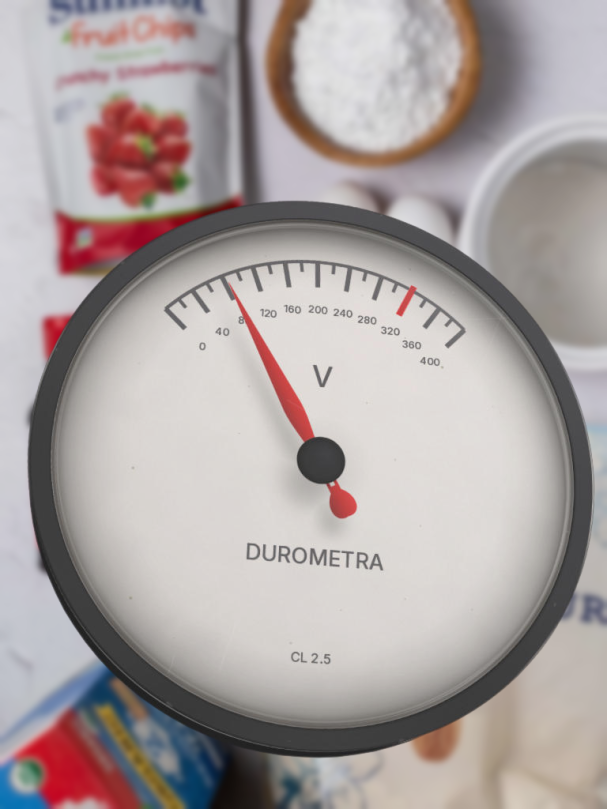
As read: **80** V
